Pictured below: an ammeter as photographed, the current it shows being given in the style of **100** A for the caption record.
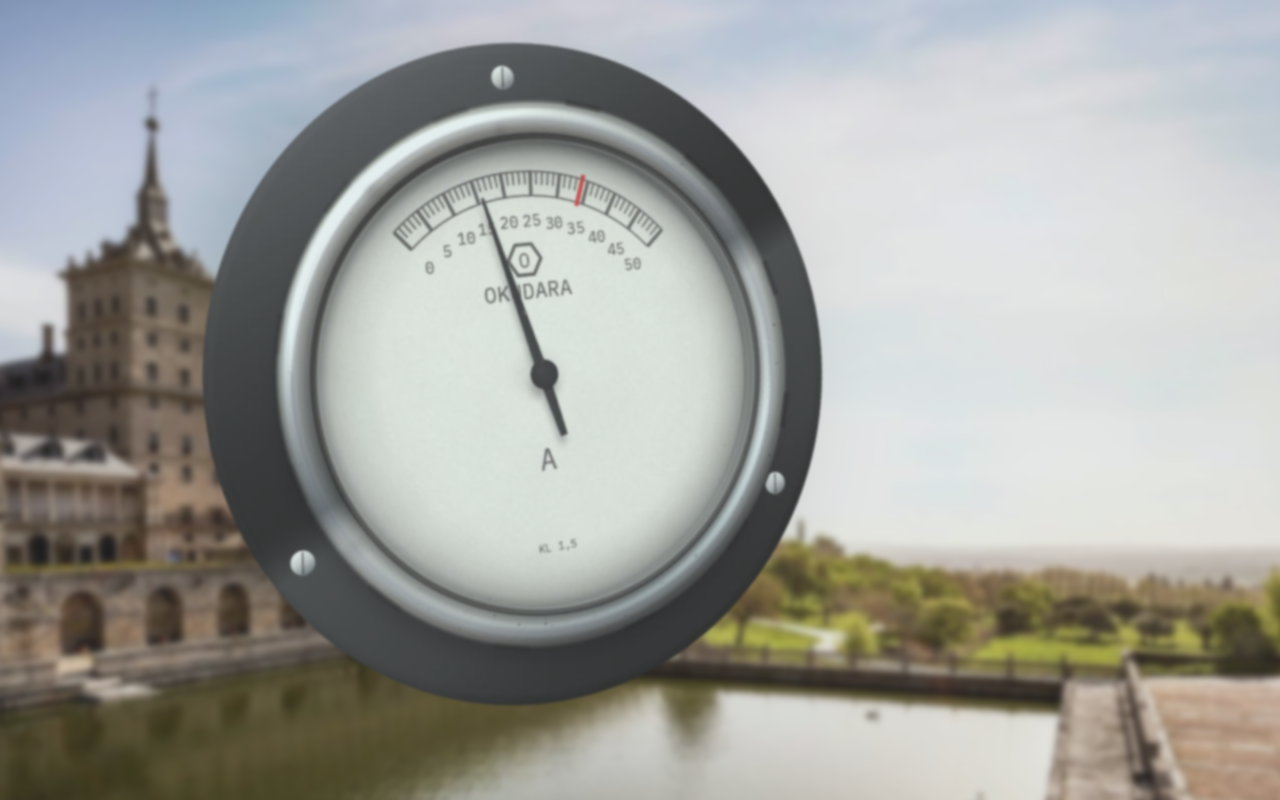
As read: **15** A
